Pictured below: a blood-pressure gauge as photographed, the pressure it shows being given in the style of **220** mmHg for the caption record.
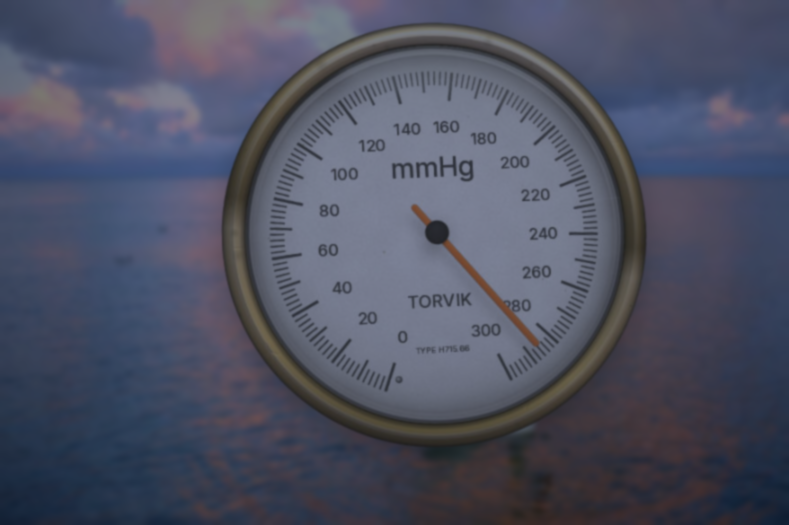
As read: **286** mmHg
